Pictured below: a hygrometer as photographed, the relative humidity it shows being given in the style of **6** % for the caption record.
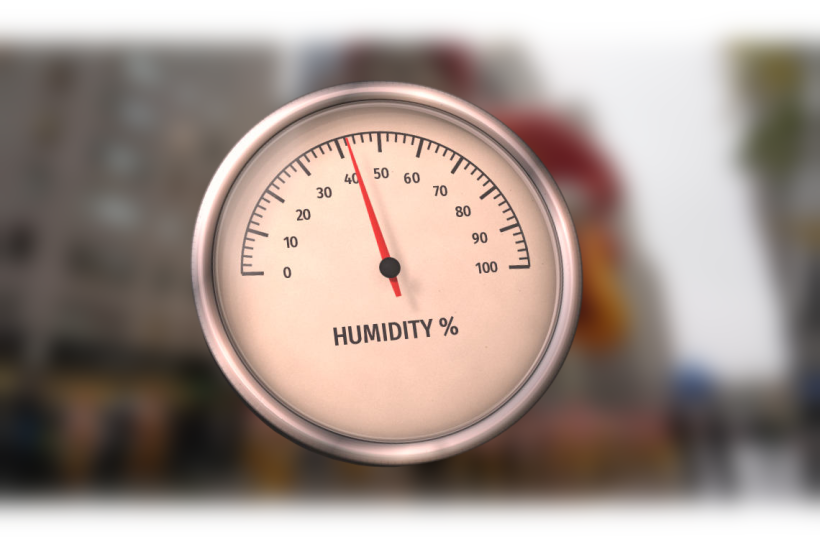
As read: **42** %
